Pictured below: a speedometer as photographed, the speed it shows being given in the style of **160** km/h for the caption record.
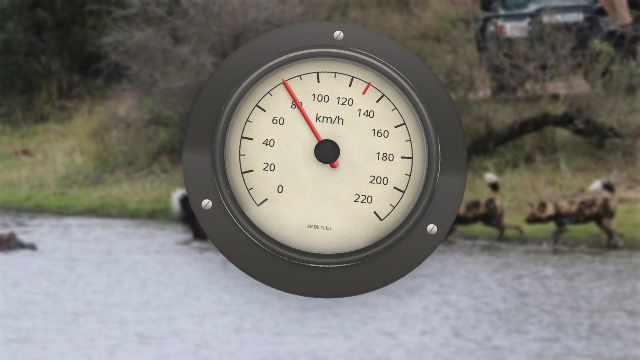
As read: **80** km/h
